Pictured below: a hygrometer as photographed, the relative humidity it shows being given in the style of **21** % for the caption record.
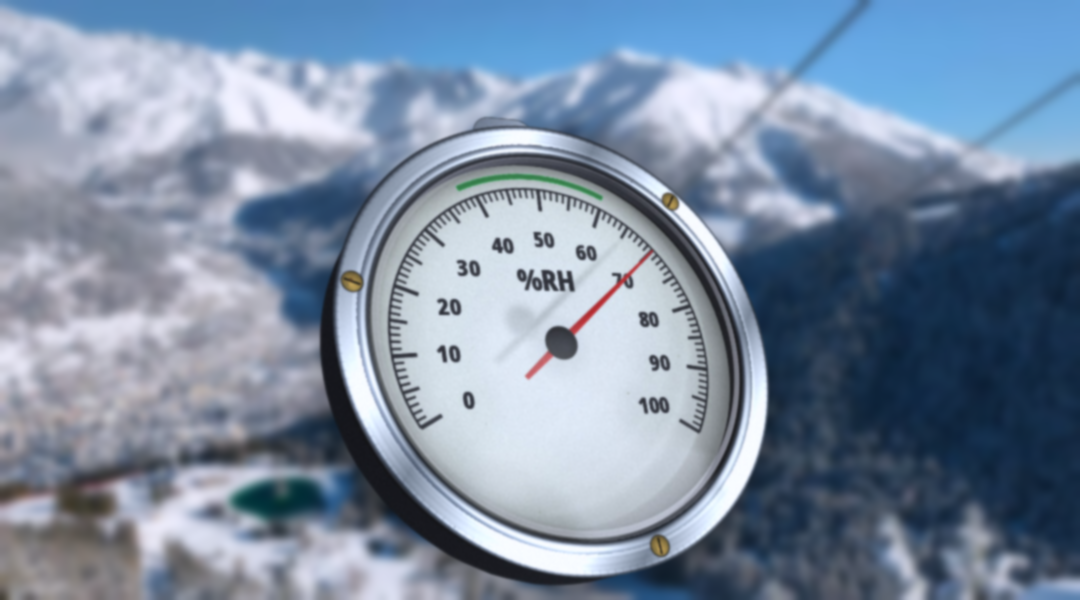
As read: **70** %
